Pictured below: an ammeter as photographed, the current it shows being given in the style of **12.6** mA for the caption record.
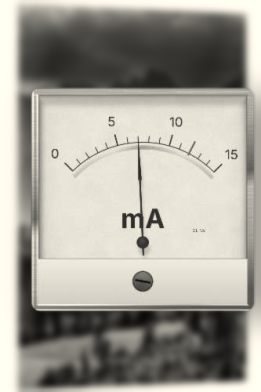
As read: **7** mA
